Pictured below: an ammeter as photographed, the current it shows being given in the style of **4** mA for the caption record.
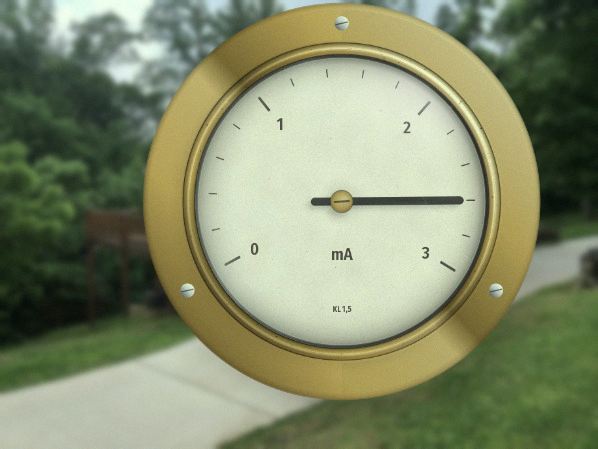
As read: **2.6** mA
